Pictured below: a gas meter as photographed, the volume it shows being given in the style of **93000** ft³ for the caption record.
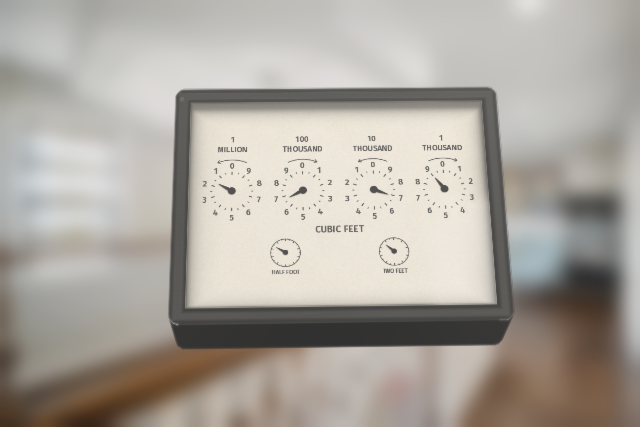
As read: **166900** ft³
